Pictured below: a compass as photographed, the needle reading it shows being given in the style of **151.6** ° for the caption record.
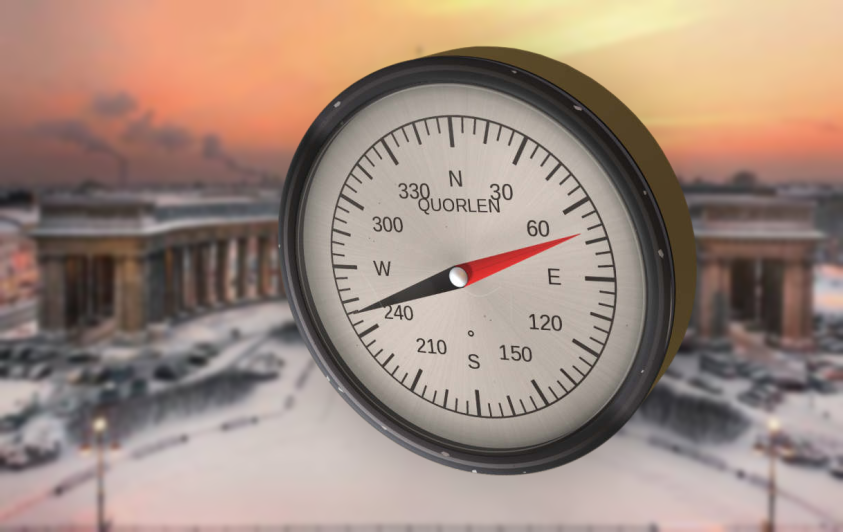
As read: **70** °
